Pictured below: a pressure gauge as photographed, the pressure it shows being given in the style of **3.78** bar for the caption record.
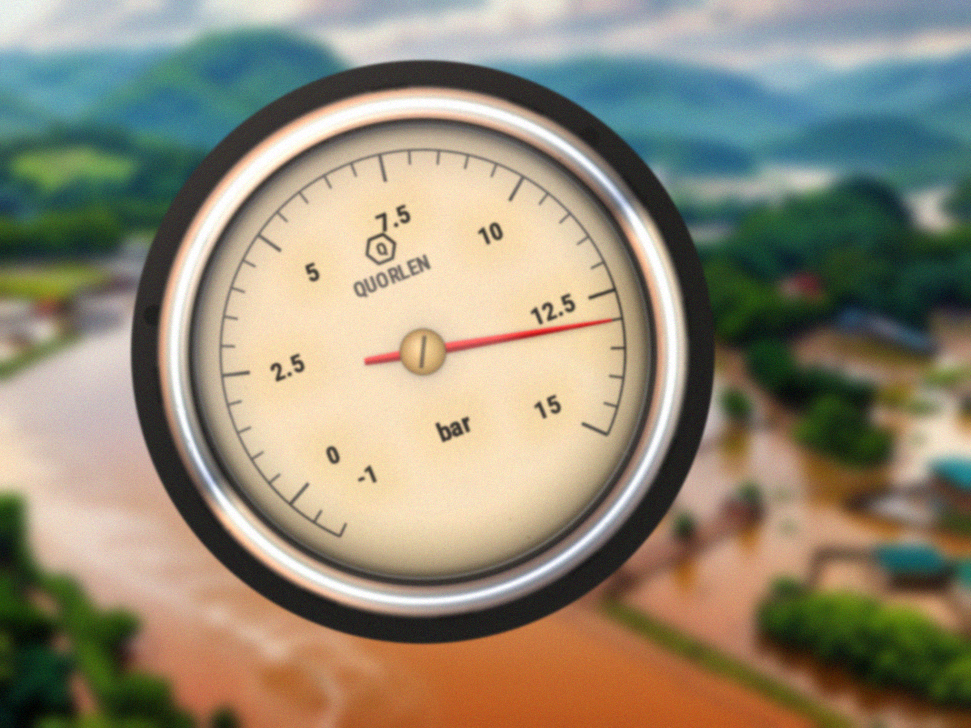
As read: **13** bar
